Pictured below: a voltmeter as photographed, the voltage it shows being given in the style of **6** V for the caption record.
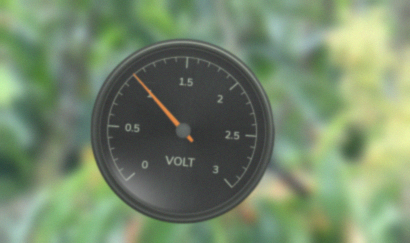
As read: **1** V
